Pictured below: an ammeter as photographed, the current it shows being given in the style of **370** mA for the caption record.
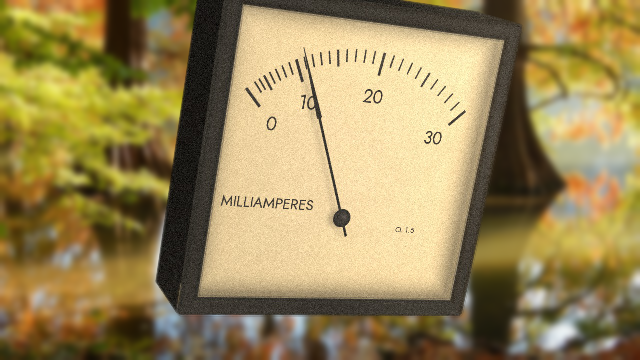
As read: **11** mA
